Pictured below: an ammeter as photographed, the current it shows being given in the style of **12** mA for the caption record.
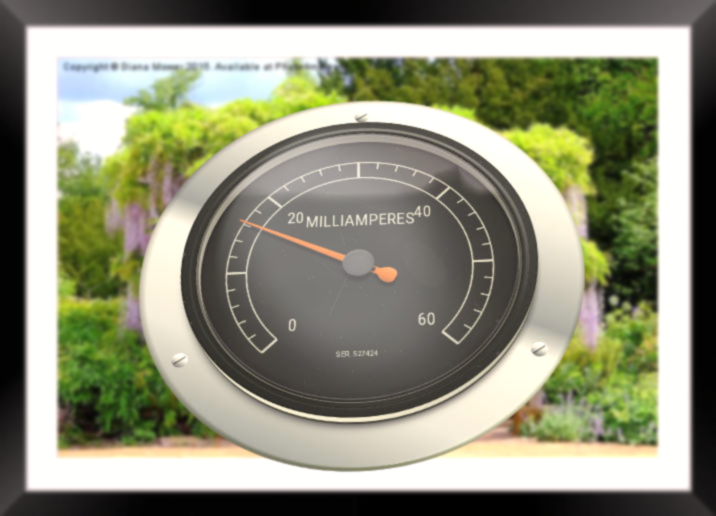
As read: **16** mA
